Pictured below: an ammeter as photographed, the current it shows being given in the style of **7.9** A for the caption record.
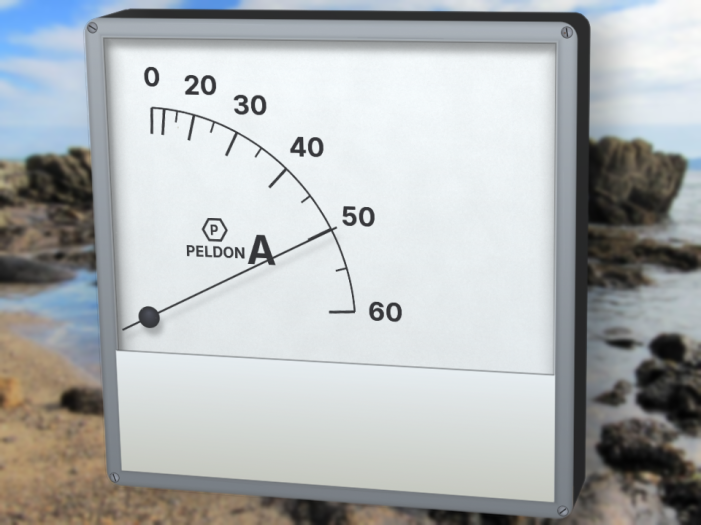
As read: **50** A
